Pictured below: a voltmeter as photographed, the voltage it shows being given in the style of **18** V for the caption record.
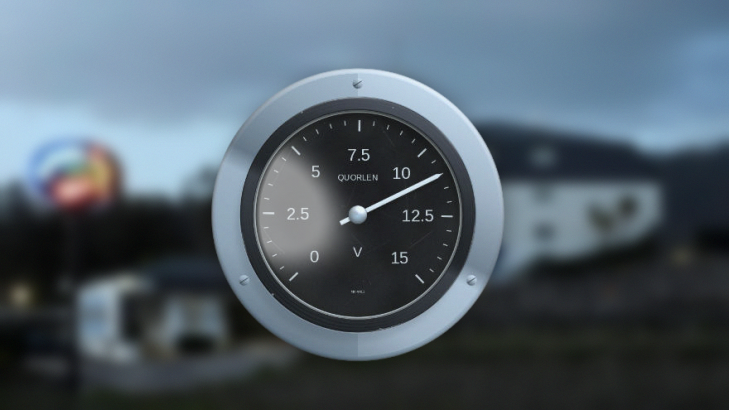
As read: **11** V
